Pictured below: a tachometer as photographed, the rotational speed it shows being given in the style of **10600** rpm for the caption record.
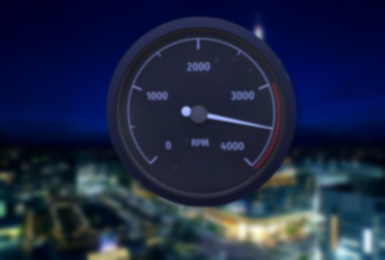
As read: **3500** rpm
